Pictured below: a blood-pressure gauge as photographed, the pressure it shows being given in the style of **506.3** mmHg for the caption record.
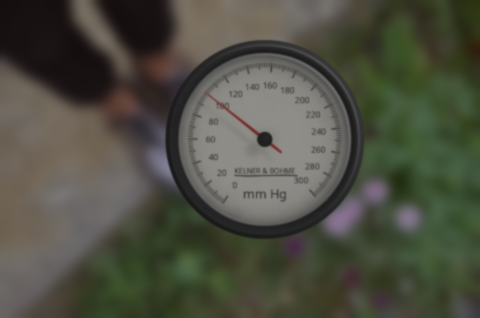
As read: **100** mmHg
